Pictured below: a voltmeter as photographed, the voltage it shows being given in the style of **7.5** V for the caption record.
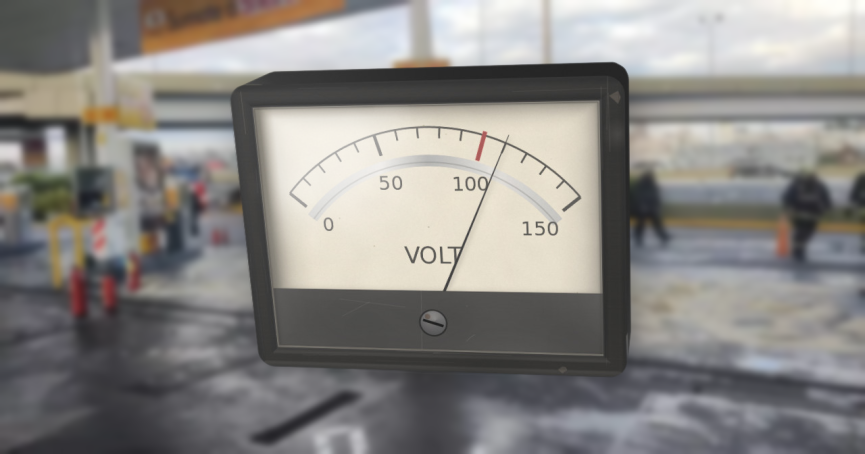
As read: **110** V
